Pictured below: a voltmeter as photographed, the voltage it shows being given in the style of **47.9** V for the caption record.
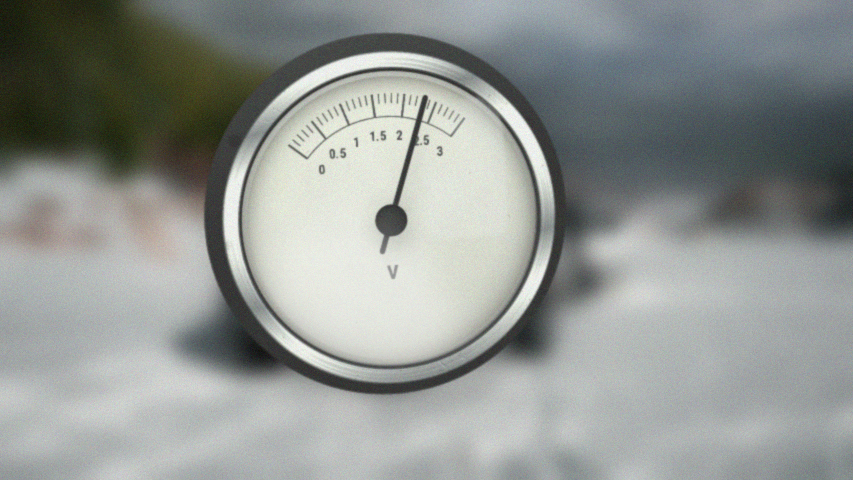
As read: **2.3** V
